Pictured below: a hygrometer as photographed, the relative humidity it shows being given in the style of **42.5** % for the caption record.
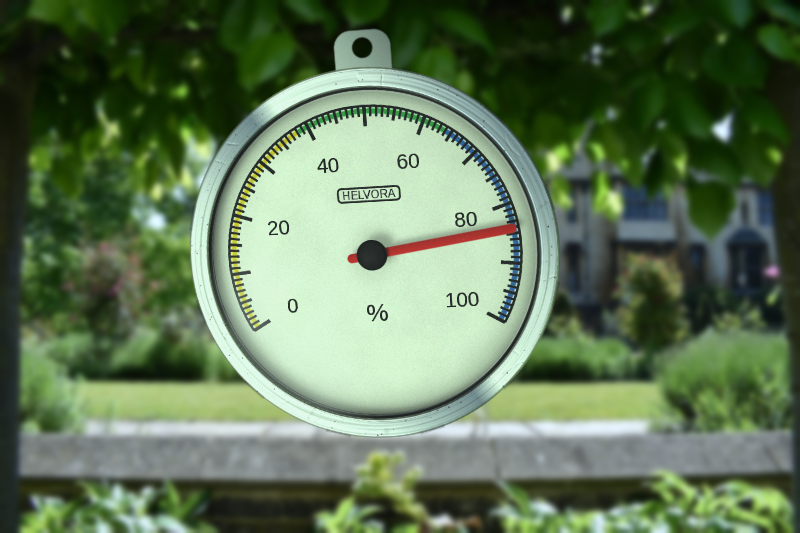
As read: **84** %
